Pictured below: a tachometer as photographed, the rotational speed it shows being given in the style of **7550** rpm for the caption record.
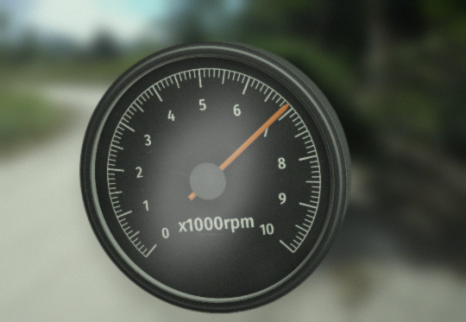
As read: **6900** rpm
